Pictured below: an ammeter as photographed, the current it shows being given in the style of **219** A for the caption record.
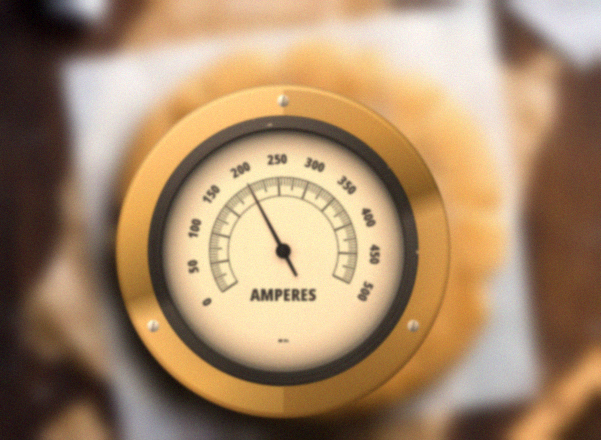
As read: **200** A
